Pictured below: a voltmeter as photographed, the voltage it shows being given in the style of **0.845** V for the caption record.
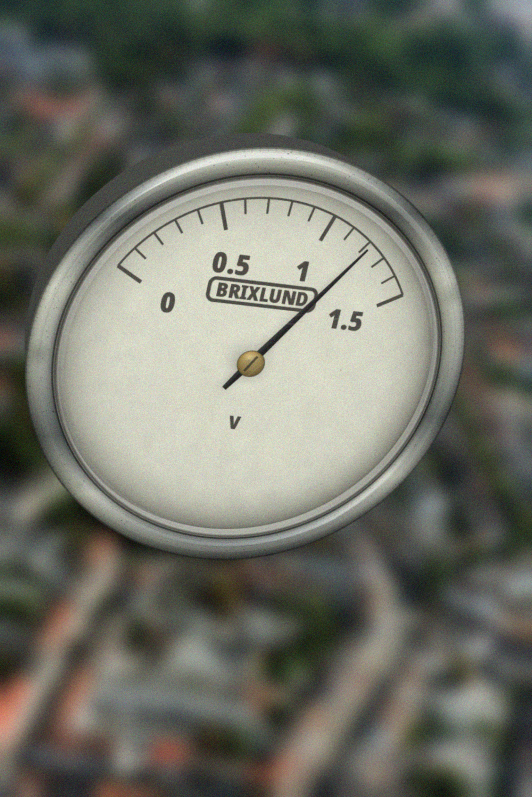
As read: **1.2** V
